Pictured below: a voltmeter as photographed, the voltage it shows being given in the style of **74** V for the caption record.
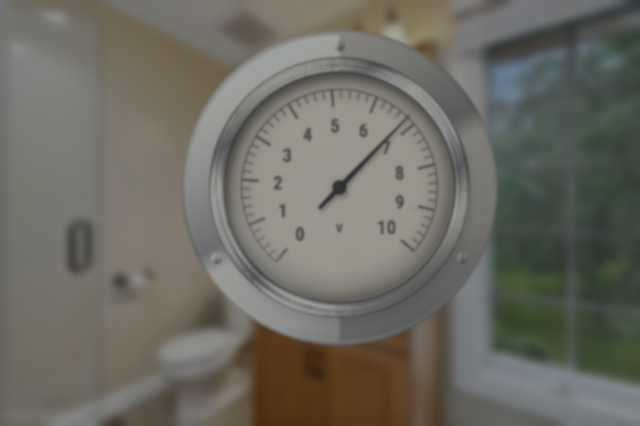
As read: **6.8** V
